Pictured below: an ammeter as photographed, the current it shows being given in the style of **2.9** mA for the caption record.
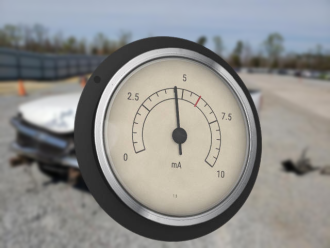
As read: **4.5** mA
